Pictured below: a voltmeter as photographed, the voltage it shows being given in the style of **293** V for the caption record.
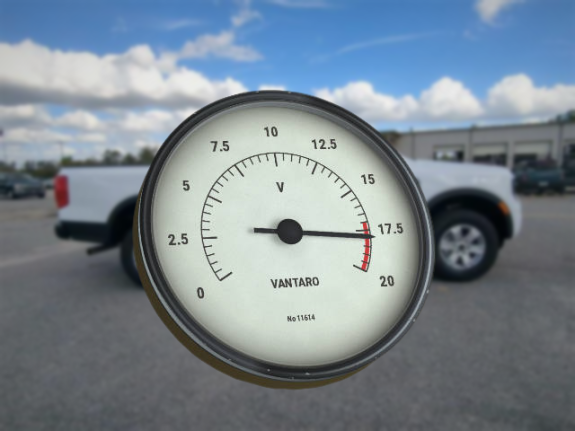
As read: **18** V
